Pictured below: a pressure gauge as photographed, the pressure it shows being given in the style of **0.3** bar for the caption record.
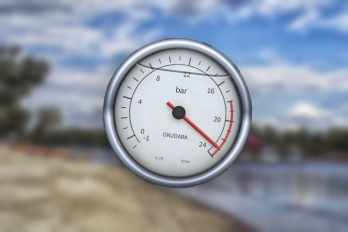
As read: **23** bar
